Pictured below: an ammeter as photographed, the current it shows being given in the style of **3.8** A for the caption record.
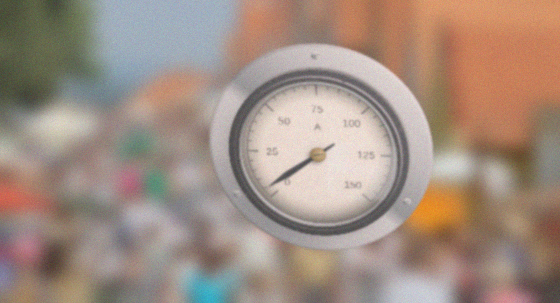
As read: **5** A
